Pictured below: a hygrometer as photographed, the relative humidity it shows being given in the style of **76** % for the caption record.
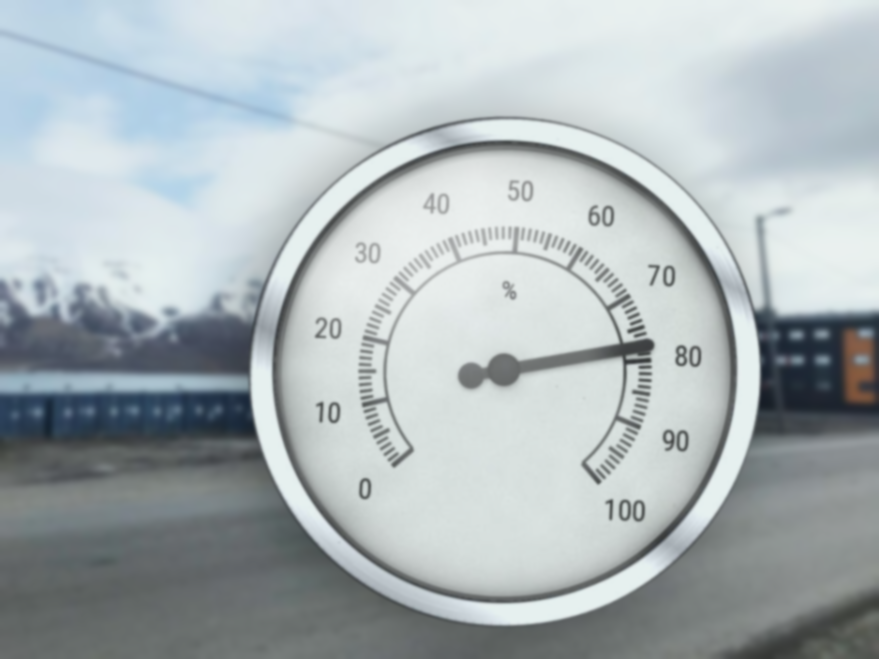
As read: **78** %
